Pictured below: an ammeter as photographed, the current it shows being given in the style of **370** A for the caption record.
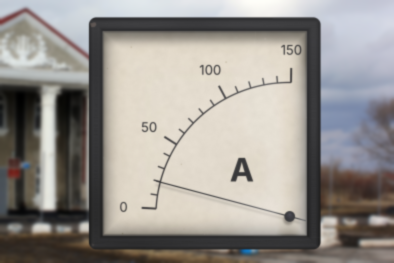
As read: **20** A
